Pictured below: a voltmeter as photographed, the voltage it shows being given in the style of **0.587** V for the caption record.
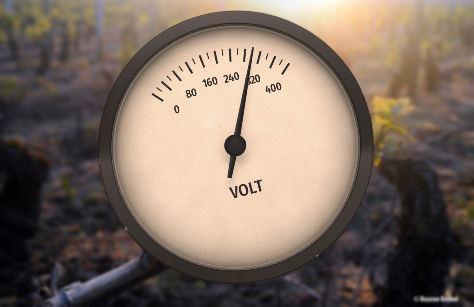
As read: **300** V
